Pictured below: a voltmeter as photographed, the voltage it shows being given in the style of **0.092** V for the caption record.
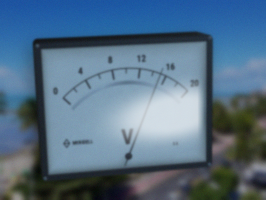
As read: **15** V
